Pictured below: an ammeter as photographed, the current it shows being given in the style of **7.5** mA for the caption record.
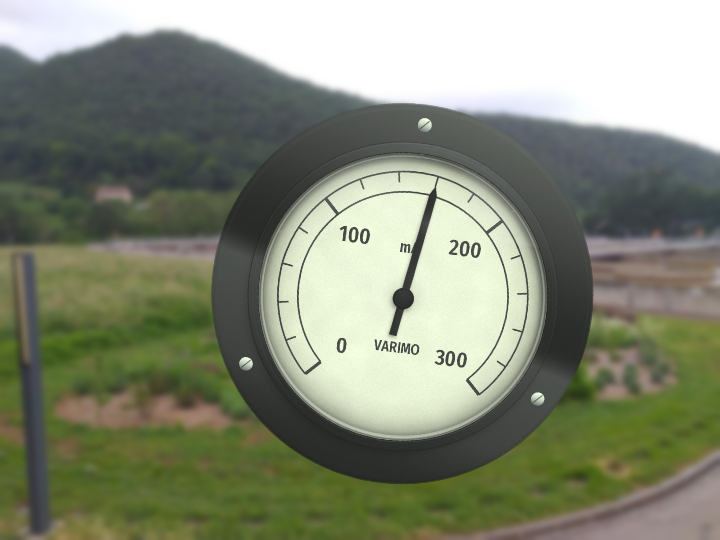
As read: **160** mA
